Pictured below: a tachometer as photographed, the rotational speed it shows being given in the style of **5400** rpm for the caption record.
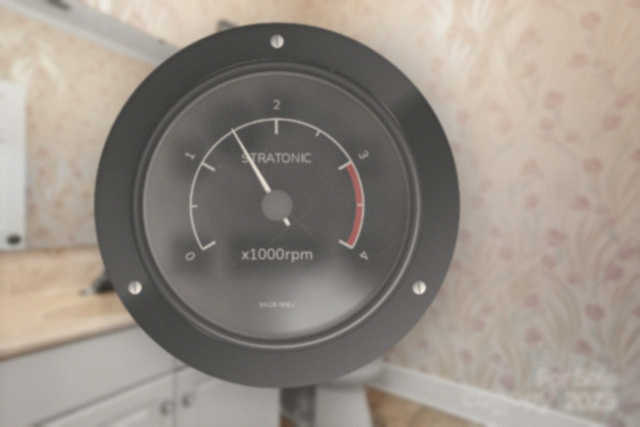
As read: **1500** rpm
